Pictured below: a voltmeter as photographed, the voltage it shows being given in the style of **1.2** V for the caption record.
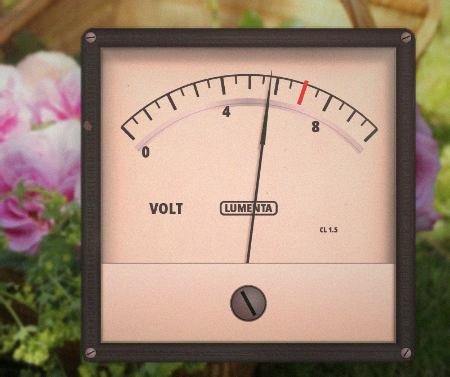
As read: **5.75** V
